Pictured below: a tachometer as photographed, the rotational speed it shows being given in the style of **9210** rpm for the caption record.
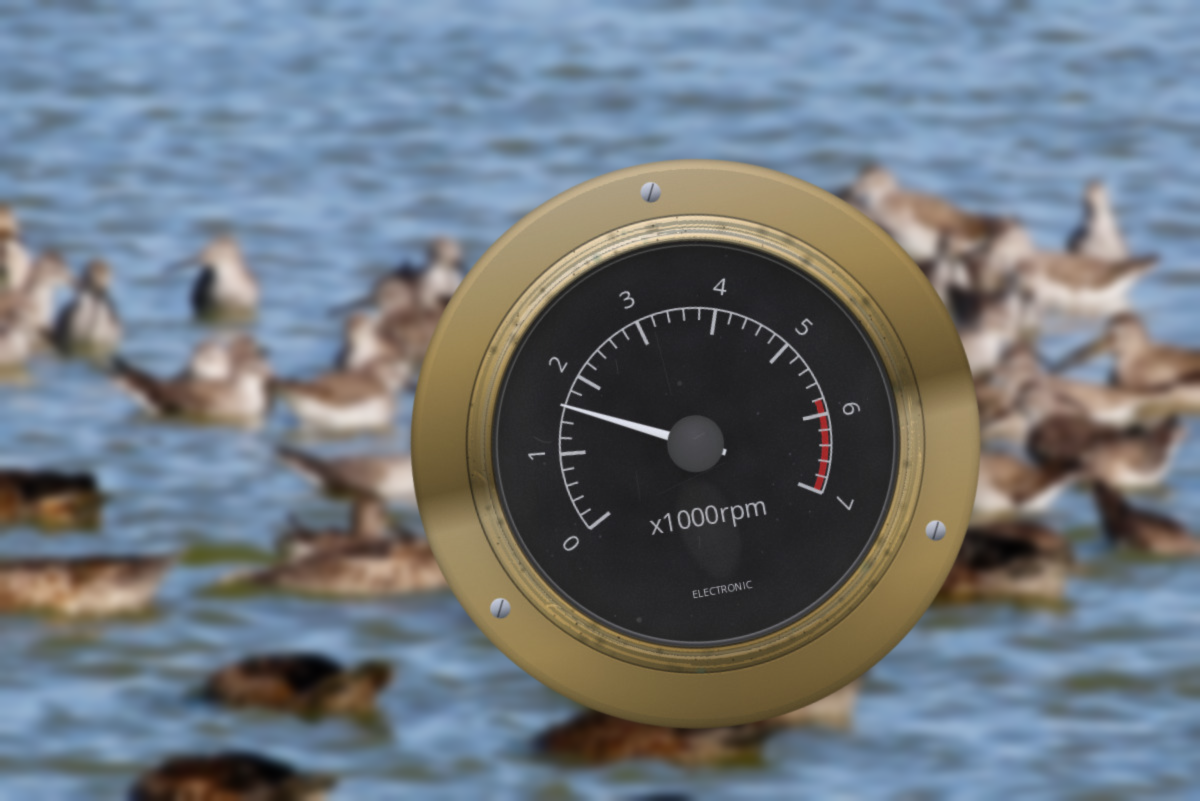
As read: **1600** rpm
